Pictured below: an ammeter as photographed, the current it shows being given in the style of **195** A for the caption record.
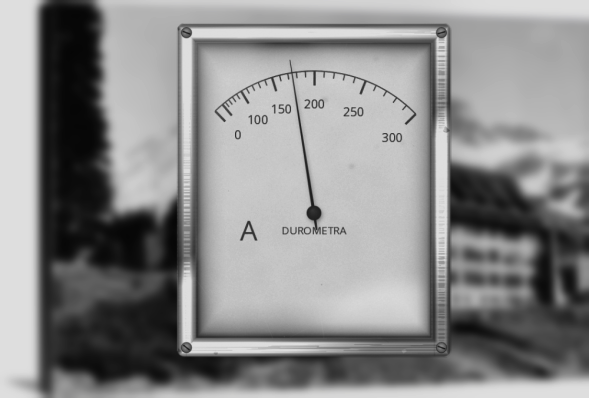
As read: **175** A
